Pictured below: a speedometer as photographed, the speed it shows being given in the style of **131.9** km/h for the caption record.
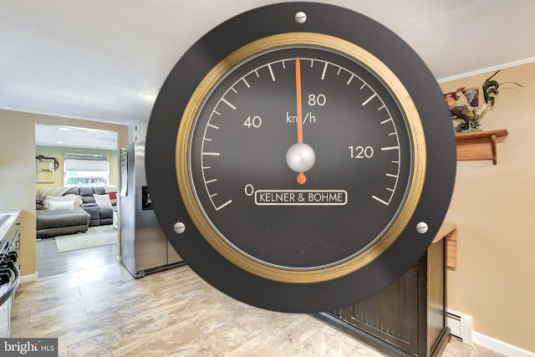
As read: **70** km/h
